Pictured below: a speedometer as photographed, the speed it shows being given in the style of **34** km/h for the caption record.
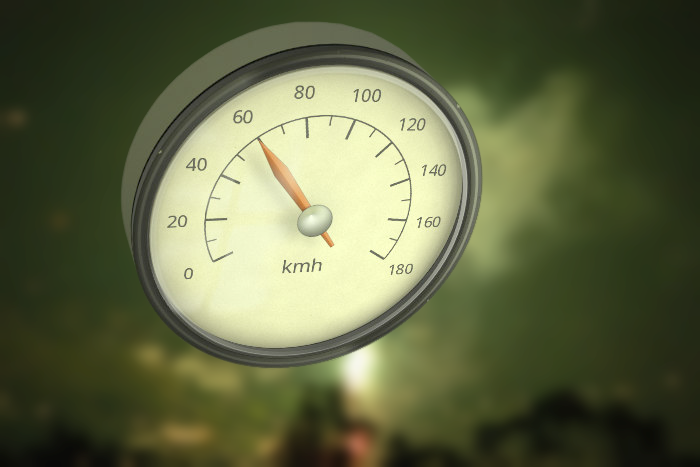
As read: **60** km/h
